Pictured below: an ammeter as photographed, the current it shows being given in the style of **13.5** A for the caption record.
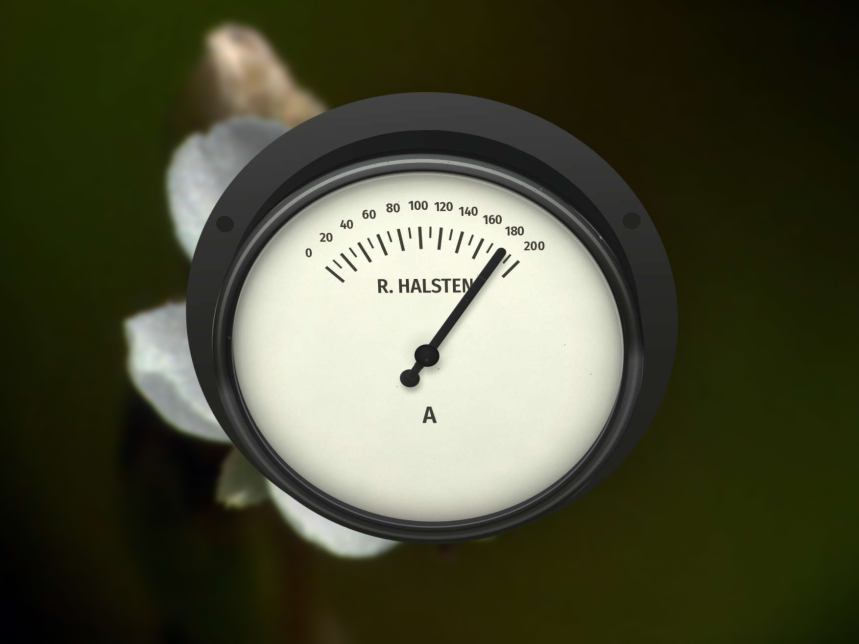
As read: **180** A
